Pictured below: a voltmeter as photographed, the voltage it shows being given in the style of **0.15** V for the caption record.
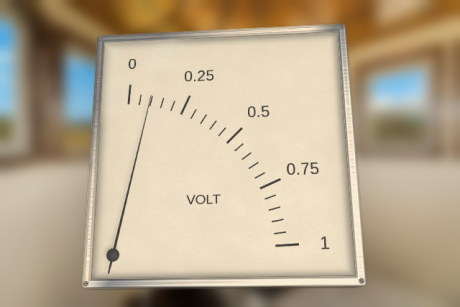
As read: **0.1** V
